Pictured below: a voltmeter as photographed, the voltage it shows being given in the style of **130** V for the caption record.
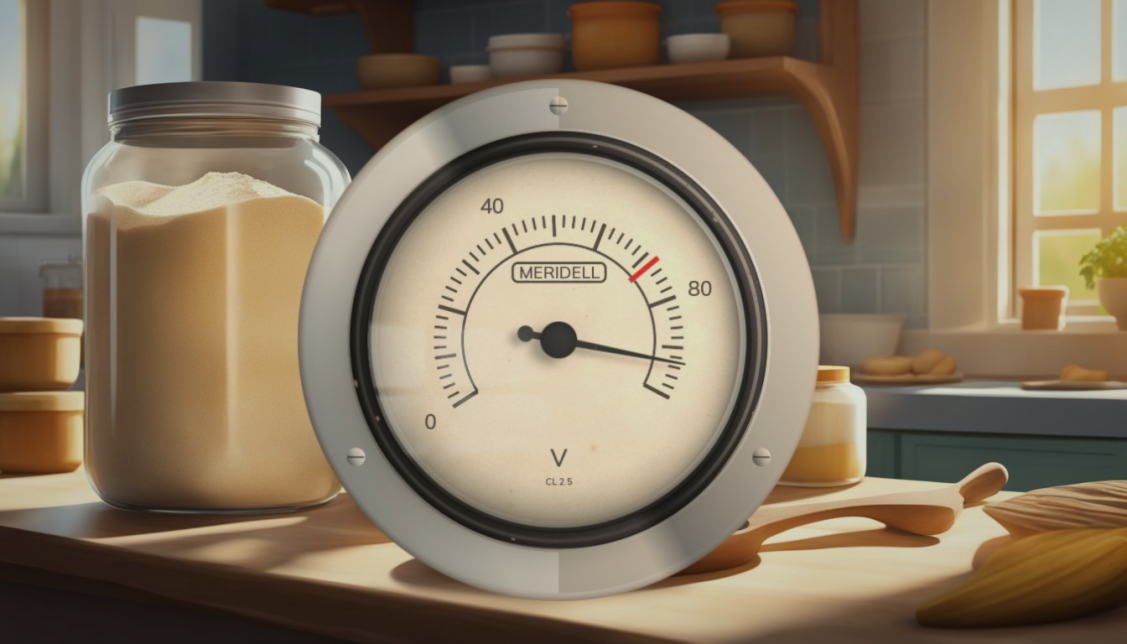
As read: **93** V
